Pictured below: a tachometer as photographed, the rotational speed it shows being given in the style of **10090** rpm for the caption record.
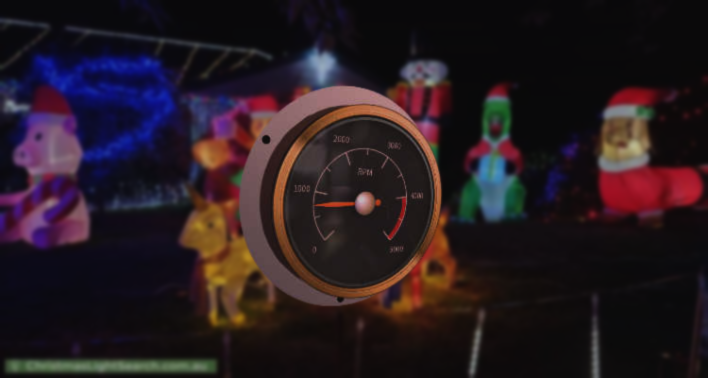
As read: **750** rpm
